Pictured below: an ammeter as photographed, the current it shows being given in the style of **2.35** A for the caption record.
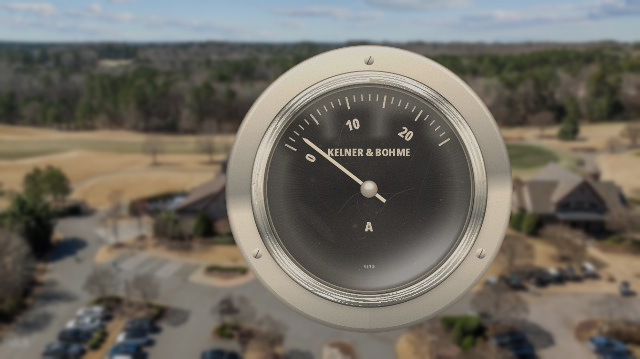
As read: **2** A
